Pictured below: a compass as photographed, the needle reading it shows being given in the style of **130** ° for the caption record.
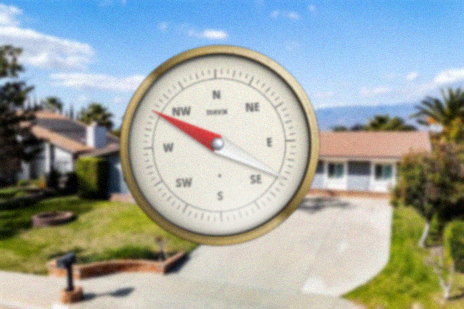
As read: **300** °
